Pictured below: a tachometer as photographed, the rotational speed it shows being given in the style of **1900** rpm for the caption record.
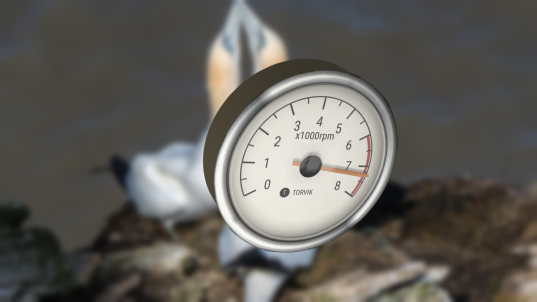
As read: **7250** rpm
